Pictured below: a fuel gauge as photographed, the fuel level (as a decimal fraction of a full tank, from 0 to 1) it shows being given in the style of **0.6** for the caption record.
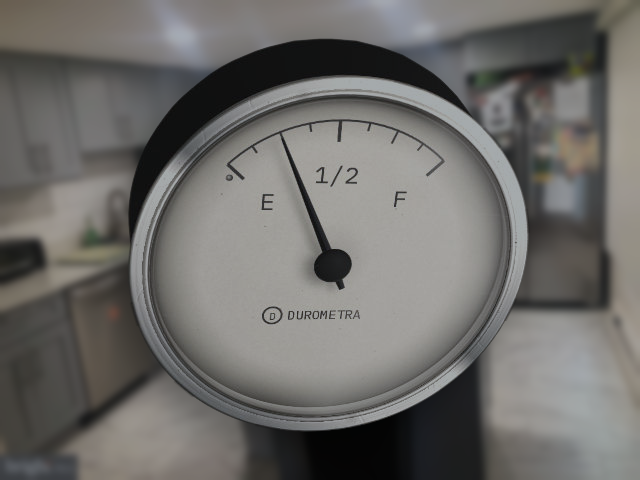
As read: **0.25**
